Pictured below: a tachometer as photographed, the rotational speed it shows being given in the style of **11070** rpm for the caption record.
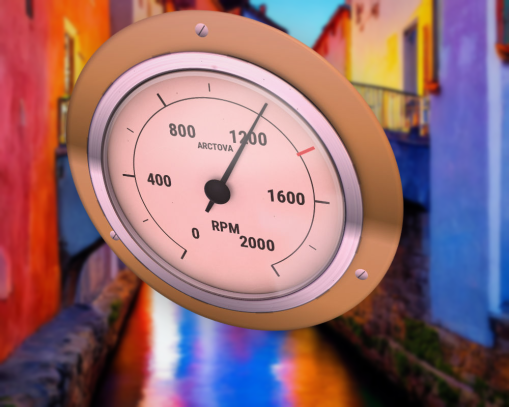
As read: **1200** rpm
